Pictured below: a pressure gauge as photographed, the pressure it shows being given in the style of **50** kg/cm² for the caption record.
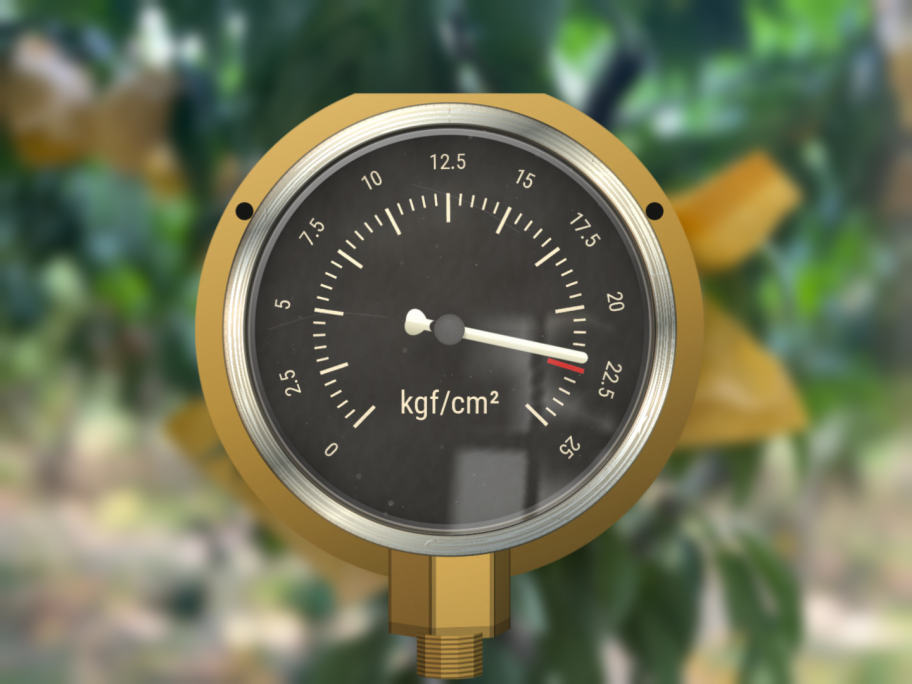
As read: **22** kg/cm²
